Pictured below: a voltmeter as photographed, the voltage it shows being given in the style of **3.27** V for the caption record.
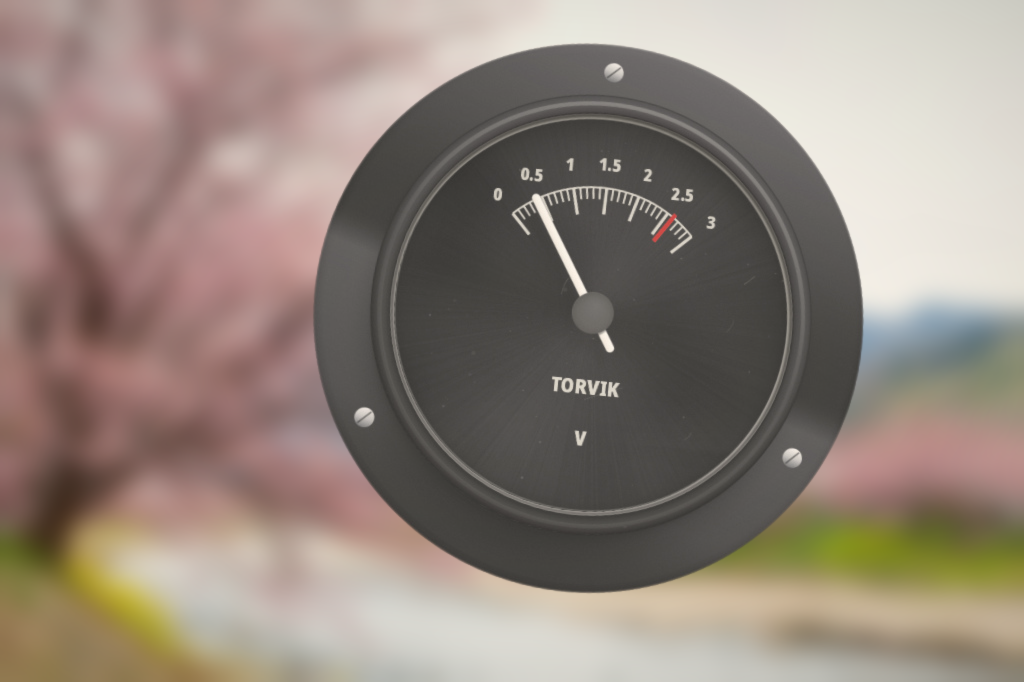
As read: **0.4** V
